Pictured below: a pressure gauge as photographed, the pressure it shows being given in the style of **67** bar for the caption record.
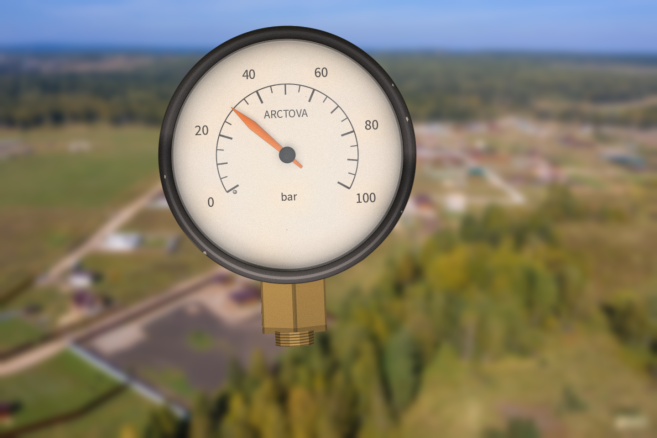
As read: **30** bar
